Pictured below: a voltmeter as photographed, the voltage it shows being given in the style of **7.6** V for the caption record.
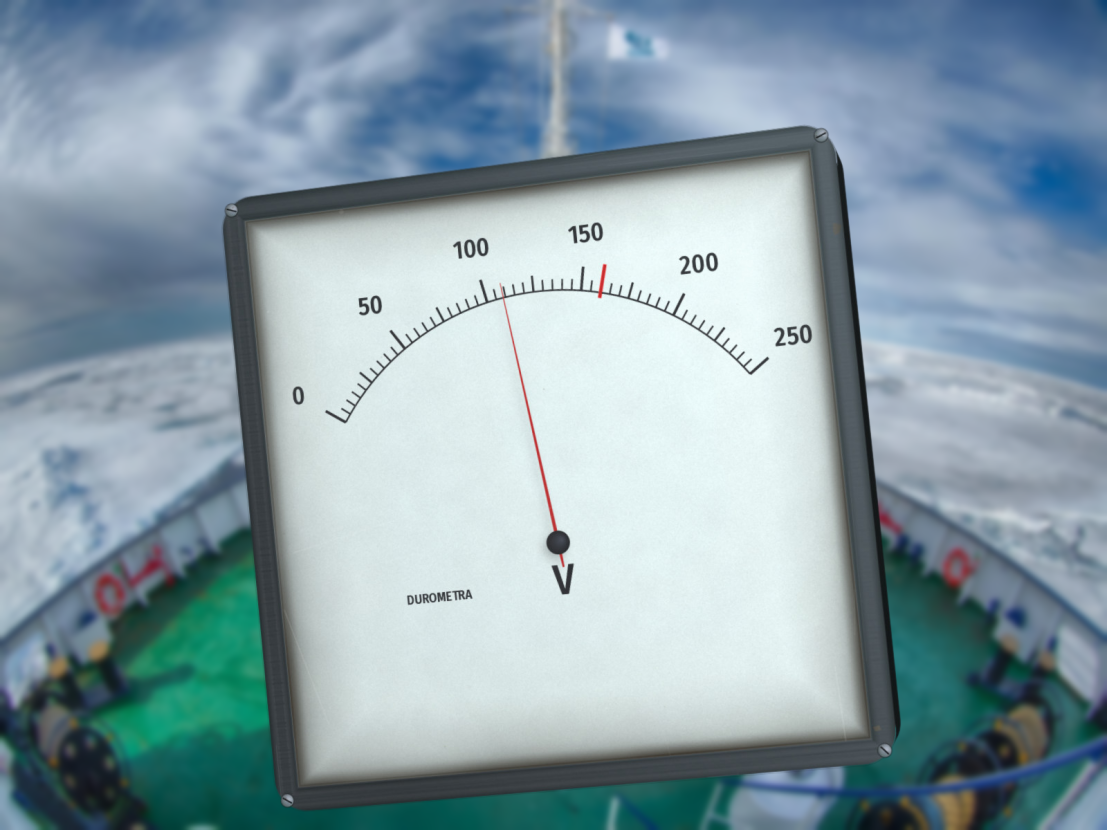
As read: **110** V
